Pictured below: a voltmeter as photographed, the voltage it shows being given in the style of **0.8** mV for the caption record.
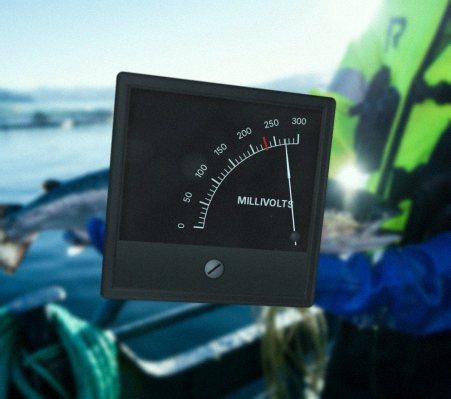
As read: **270** mV
